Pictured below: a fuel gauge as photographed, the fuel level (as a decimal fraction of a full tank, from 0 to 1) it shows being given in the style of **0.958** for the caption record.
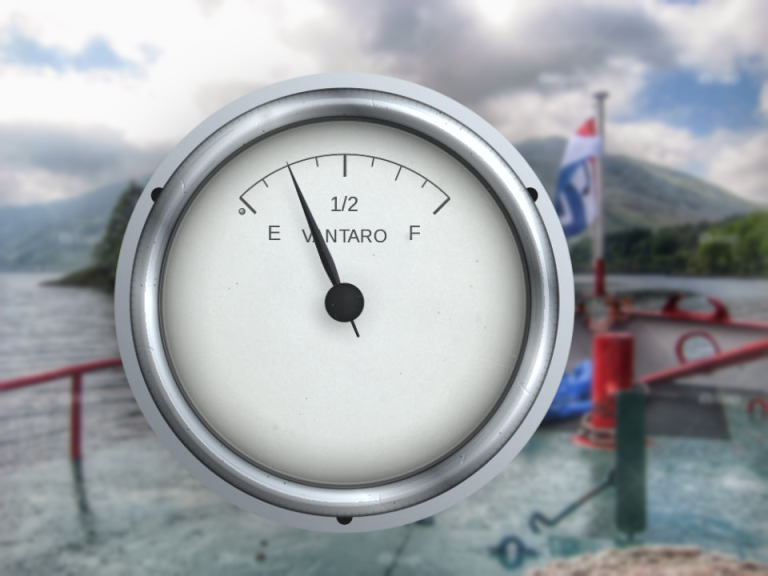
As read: **0.25**
